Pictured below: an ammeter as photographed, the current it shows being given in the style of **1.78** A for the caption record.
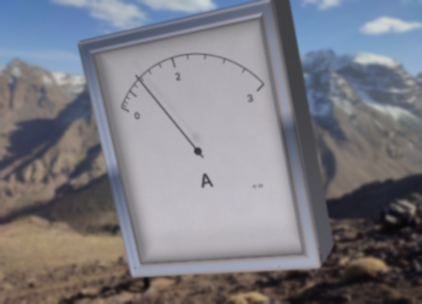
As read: **1.4** A
